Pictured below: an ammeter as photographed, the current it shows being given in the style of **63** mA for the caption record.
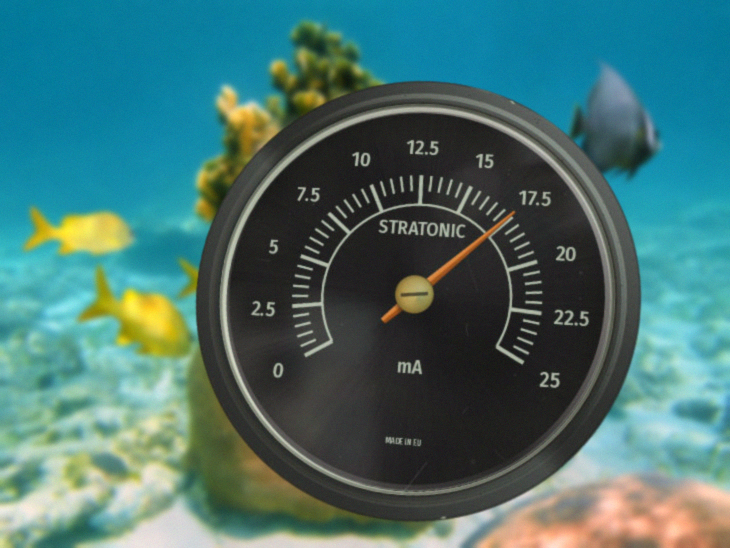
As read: **17.5** mA
